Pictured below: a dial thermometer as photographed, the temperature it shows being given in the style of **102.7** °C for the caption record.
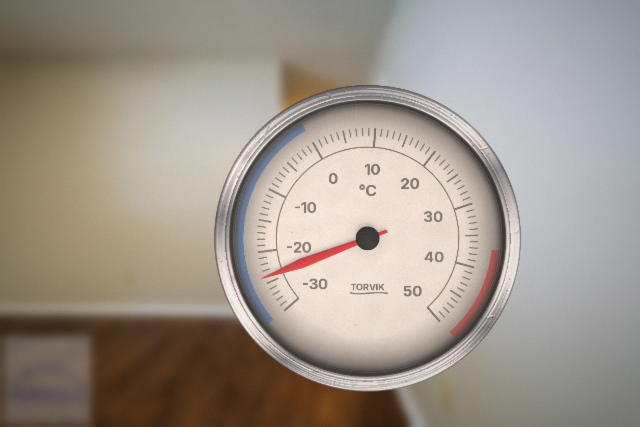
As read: **-24** °C
